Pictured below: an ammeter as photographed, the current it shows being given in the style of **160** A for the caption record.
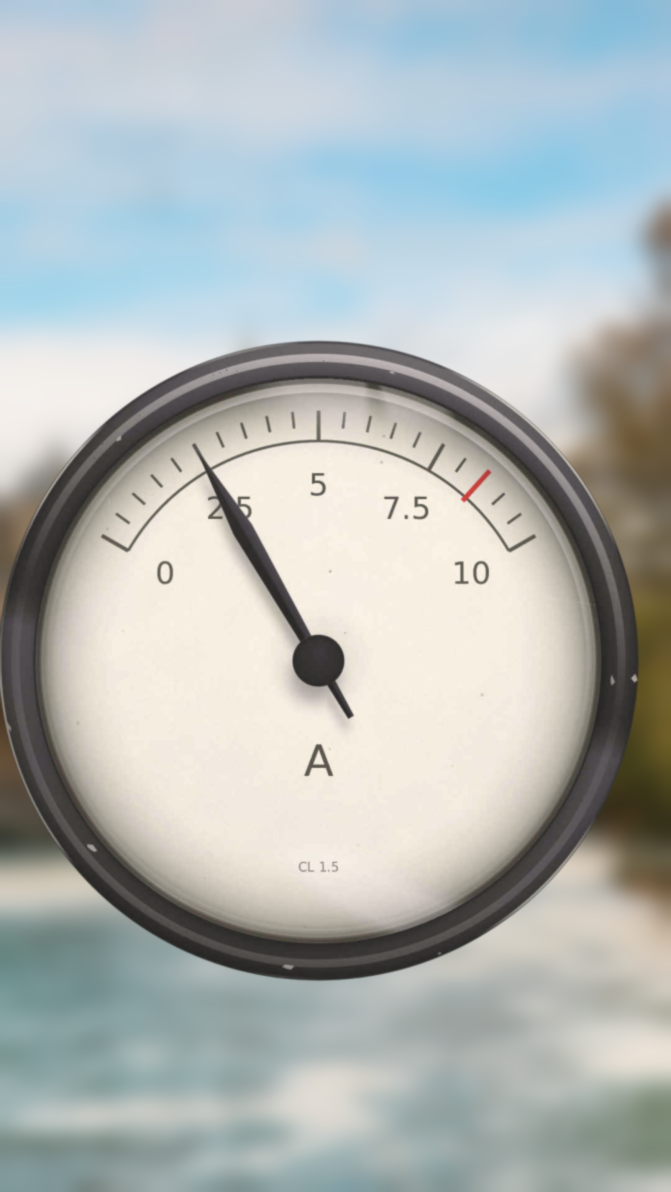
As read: **2.5** A
